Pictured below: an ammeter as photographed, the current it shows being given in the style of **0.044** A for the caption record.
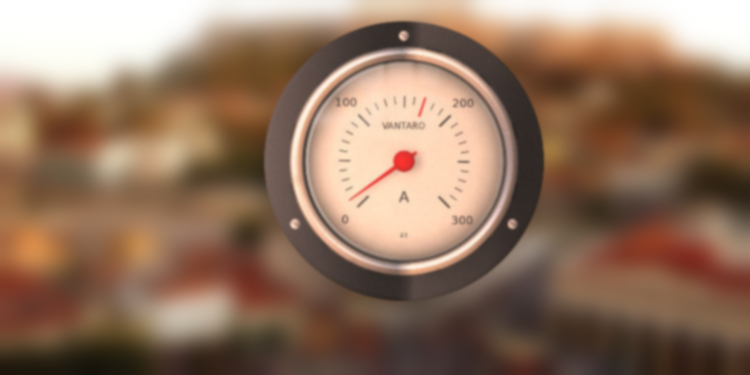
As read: **10** A
